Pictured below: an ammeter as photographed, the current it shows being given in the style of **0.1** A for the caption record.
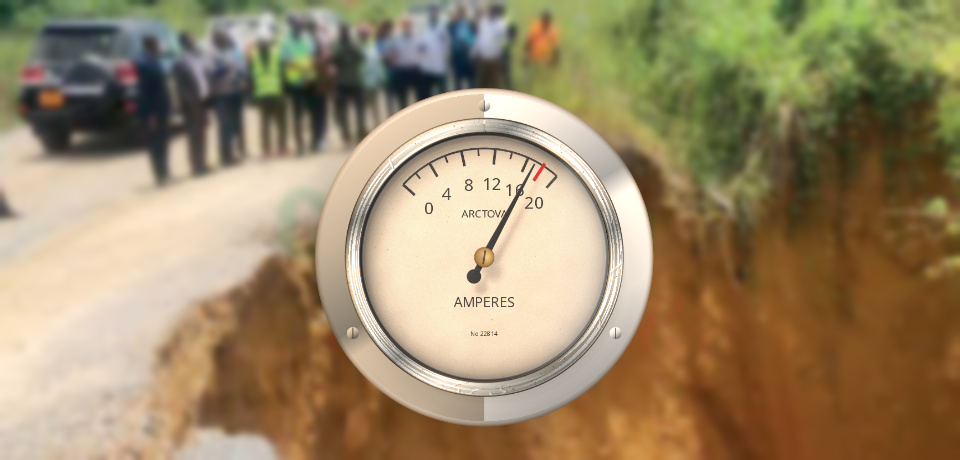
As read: **17** A
